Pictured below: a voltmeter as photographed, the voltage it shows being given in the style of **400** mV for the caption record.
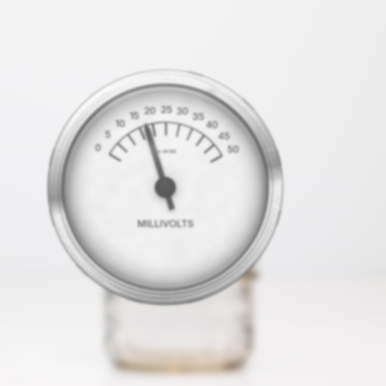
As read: **17.5** mV
